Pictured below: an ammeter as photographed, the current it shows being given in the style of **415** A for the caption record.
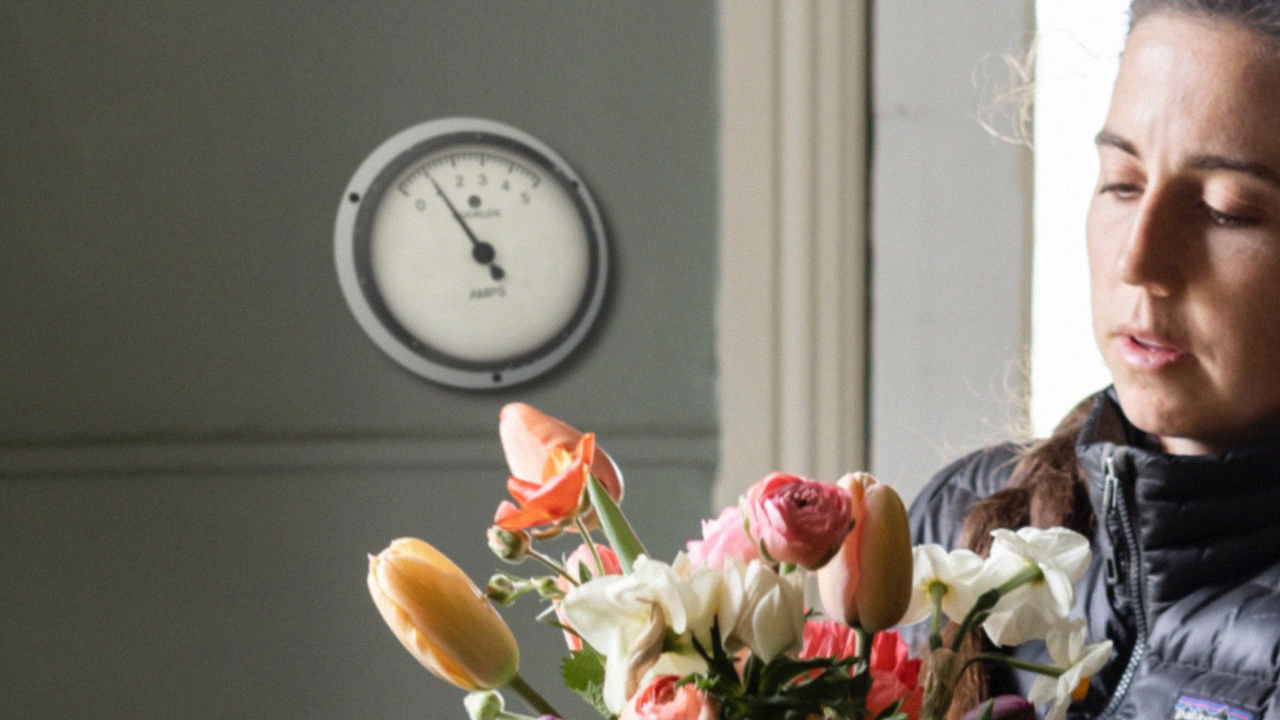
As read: **1** A
